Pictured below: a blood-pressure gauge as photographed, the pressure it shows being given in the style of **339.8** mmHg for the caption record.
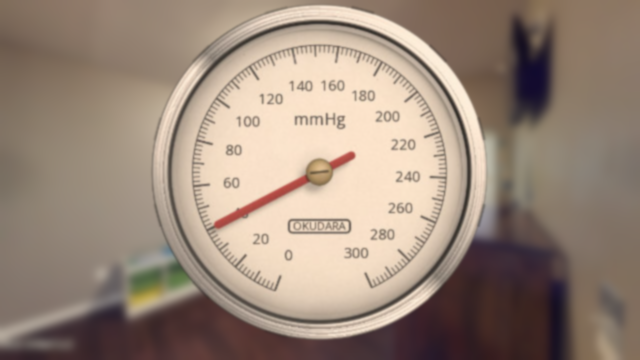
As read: **40** mmHg
